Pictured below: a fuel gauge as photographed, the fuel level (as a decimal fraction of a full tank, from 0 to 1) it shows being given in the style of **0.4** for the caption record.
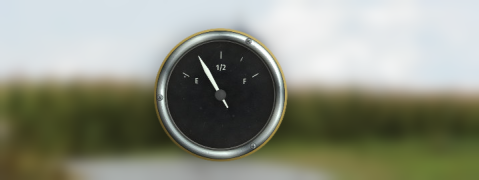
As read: **0.25**
